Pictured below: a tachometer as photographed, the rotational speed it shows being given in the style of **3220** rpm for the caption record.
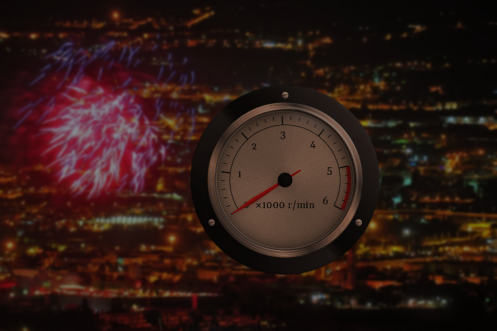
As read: **0** rpm
